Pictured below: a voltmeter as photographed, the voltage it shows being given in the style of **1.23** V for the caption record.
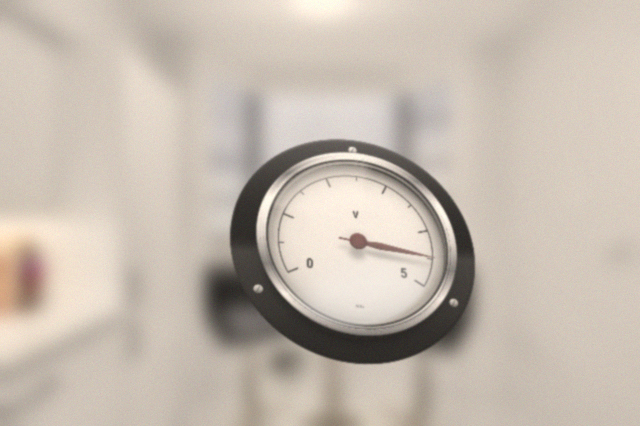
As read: **4.5** V
